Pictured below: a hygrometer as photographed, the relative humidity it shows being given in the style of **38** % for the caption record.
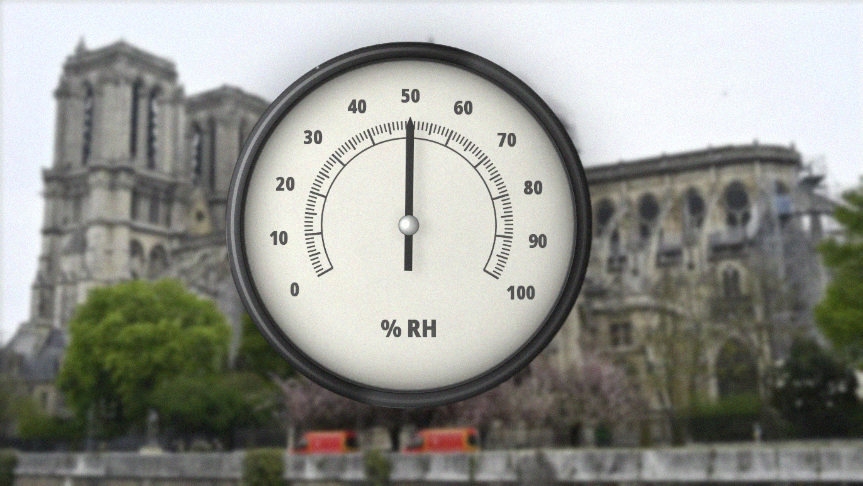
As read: **50** %
